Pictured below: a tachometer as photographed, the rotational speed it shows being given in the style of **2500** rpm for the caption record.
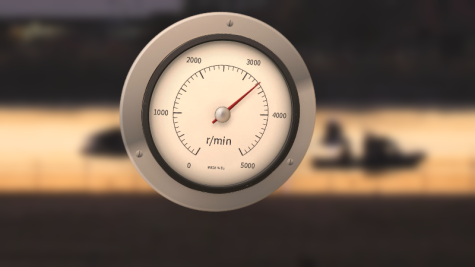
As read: **3300** rpm
